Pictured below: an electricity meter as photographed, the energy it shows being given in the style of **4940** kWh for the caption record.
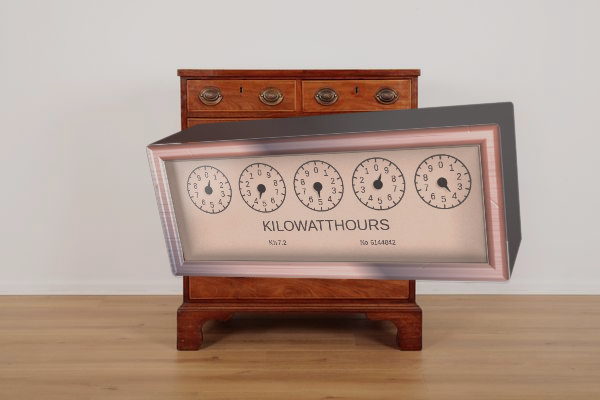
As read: **4494** kWh
